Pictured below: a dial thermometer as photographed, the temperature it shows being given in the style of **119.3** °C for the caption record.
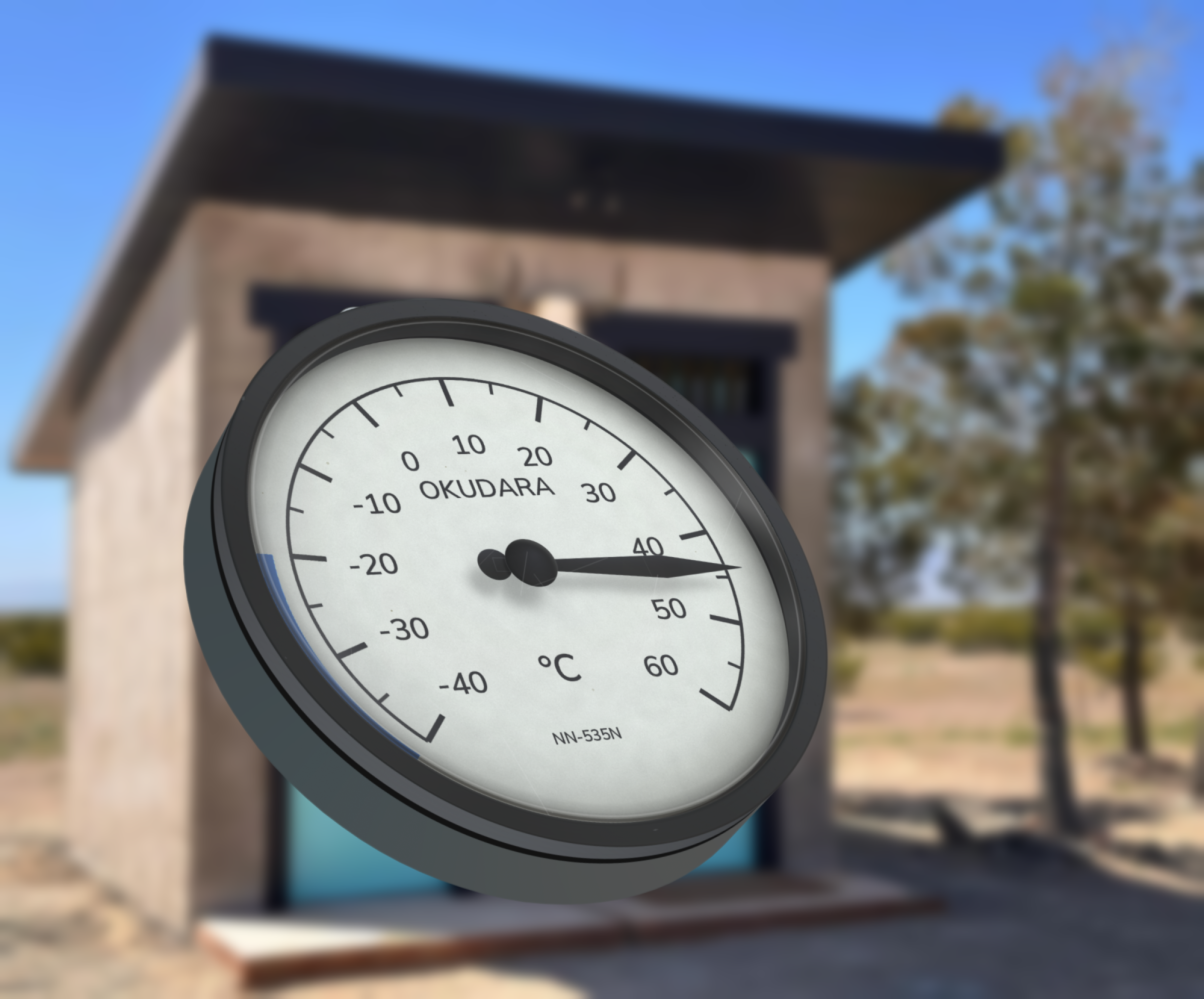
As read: **45** °C
